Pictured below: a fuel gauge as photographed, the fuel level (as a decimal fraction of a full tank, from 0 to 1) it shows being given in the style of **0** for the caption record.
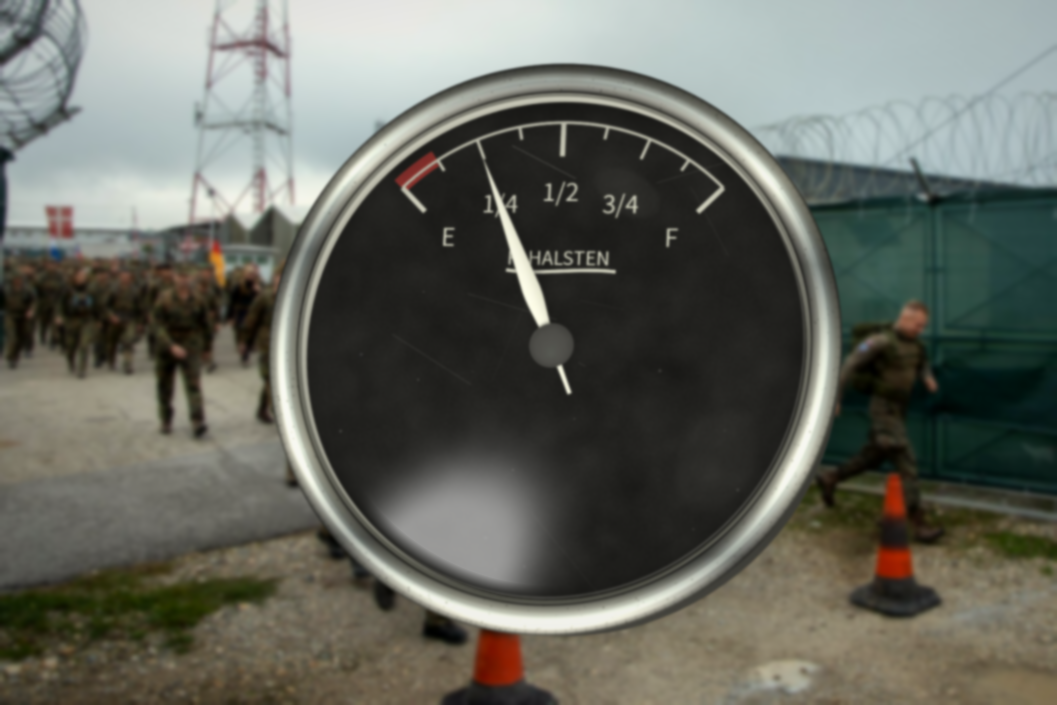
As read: **0.25**
